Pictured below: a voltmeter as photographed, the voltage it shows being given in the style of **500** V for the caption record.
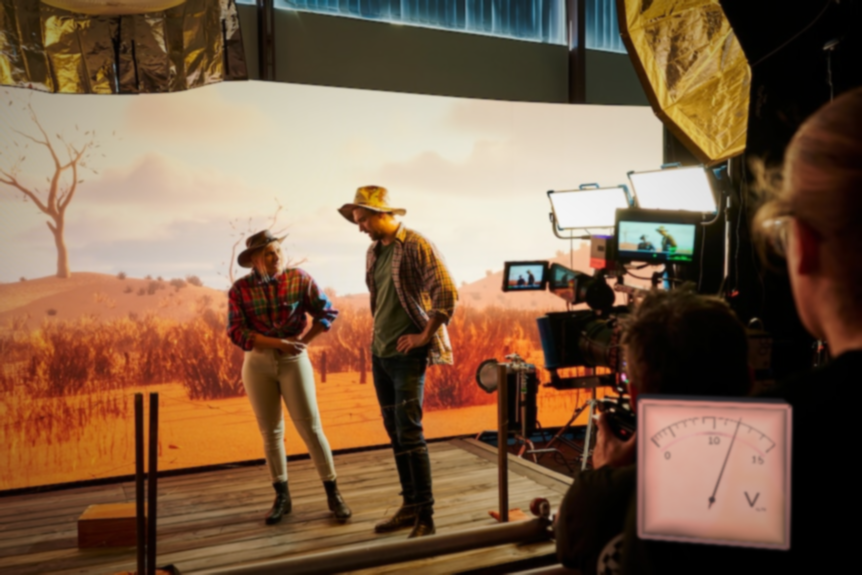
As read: **12** V
